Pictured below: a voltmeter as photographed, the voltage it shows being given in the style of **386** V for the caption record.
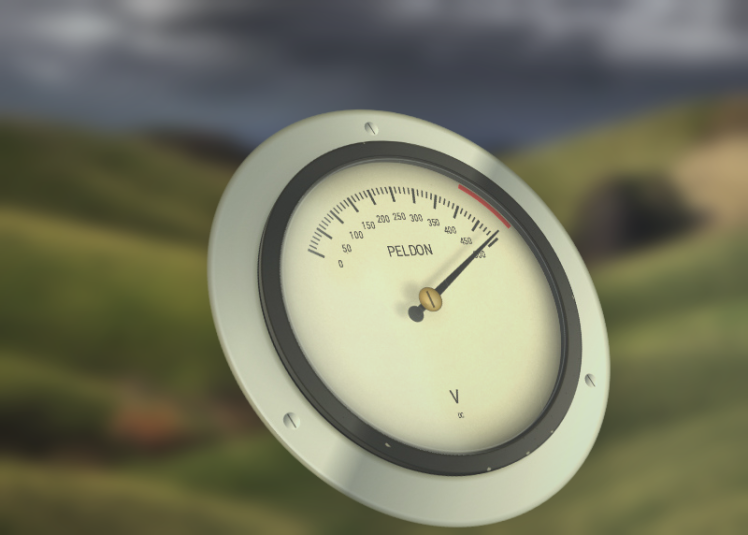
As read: **490** V
